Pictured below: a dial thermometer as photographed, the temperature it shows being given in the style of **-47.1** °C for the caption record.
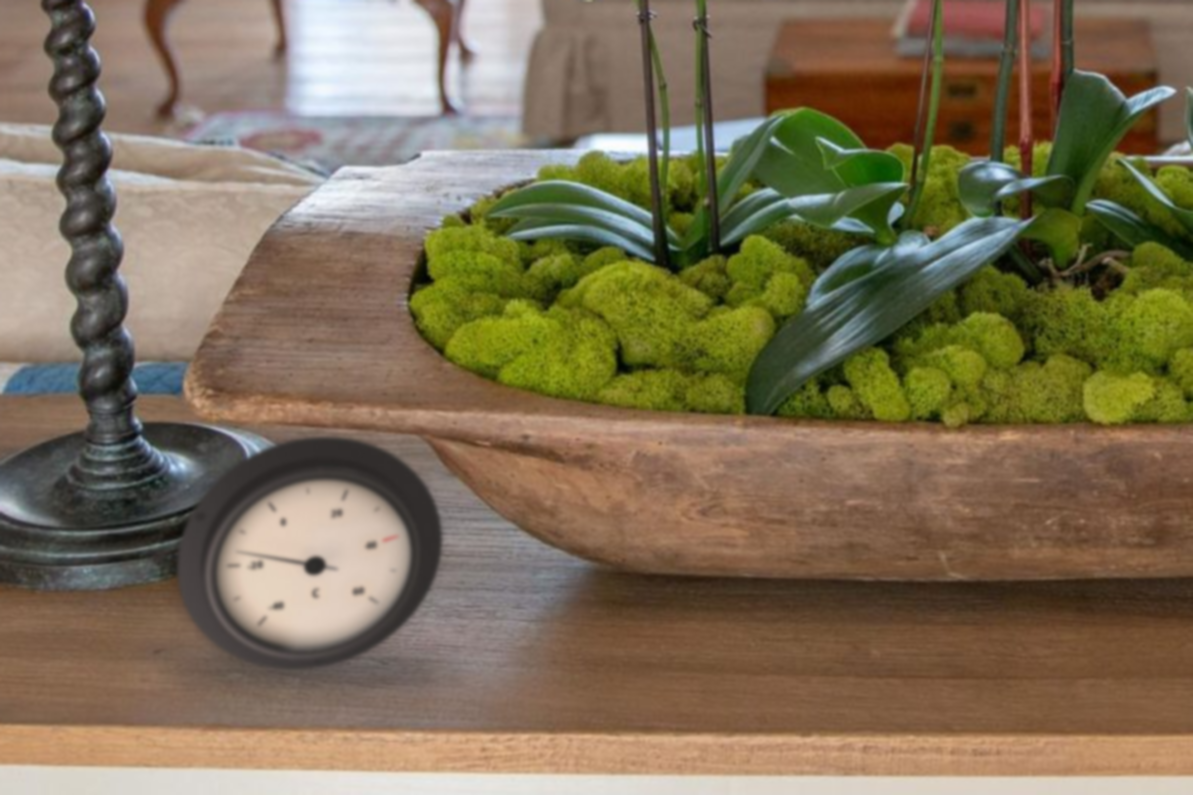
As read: **-15** °C
